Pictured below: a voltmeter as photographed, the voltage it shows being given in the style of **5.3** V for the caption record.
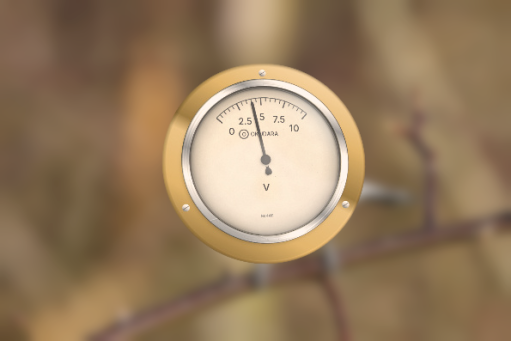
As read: **4** V
